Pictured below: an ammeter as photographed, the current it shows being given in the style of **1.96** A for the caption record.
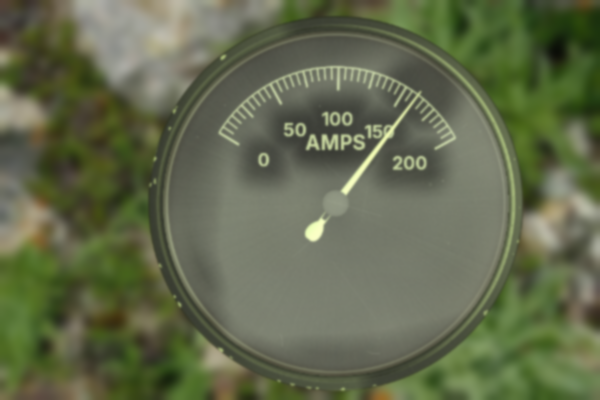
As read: **160** A
